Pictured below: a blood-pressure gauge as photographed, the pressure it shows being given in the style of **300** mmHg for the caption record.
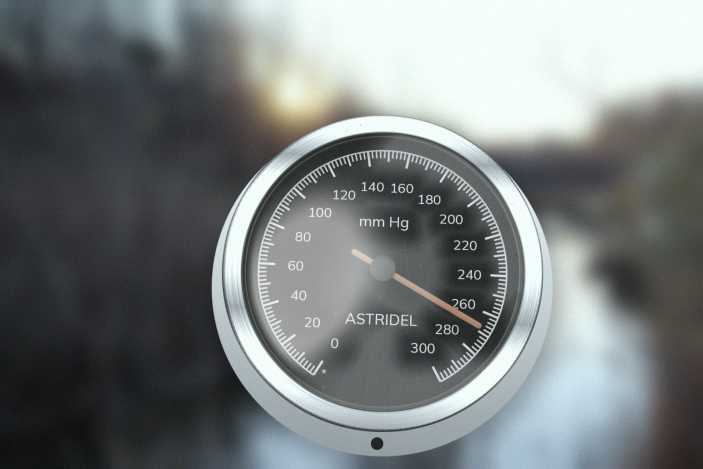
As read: **268** mmHg
